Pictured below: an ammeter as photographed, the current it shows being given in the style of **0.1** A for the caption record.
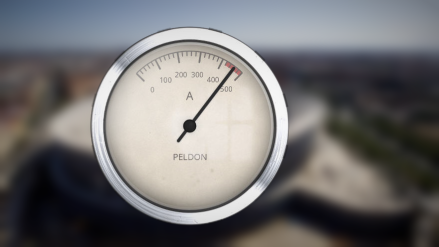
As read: **460** A
